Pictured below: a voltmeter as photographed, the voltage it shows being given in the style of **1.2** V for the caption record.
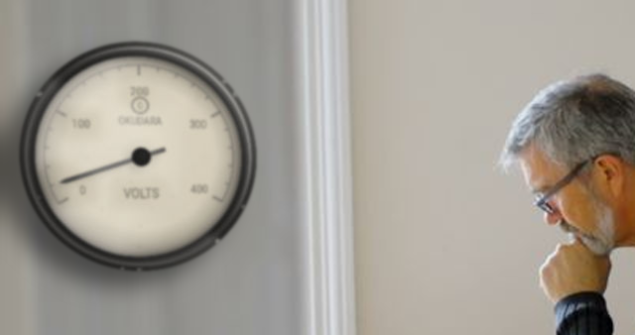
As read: **20** V
